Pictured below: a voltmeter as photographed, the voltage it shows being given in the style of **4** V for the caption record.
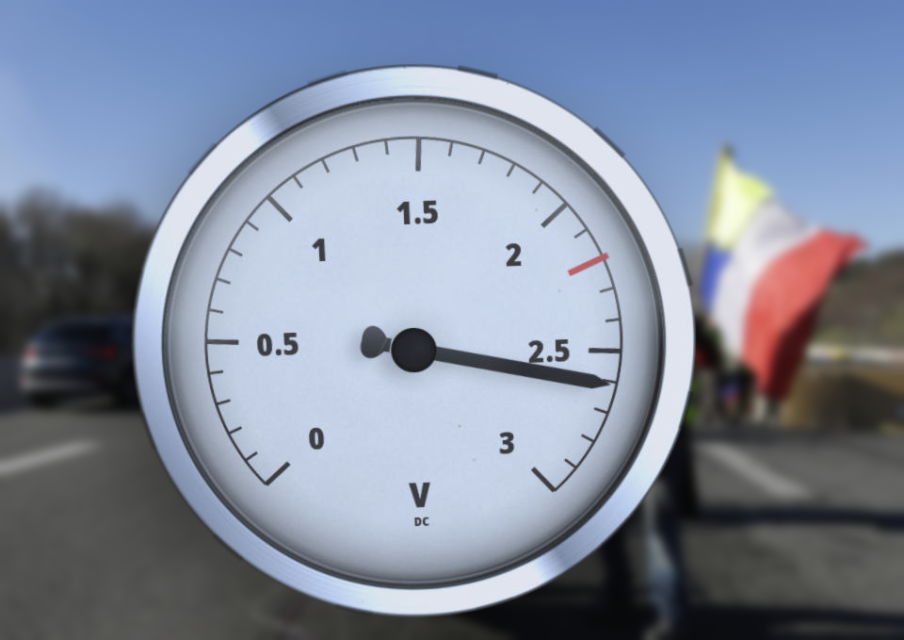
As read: **2.6** V
